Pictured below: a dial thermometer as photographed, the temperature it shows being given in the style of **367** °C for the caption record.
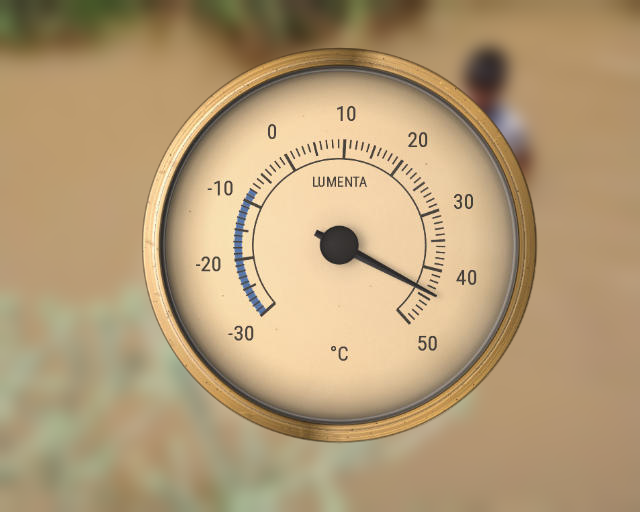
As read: **44** °C
